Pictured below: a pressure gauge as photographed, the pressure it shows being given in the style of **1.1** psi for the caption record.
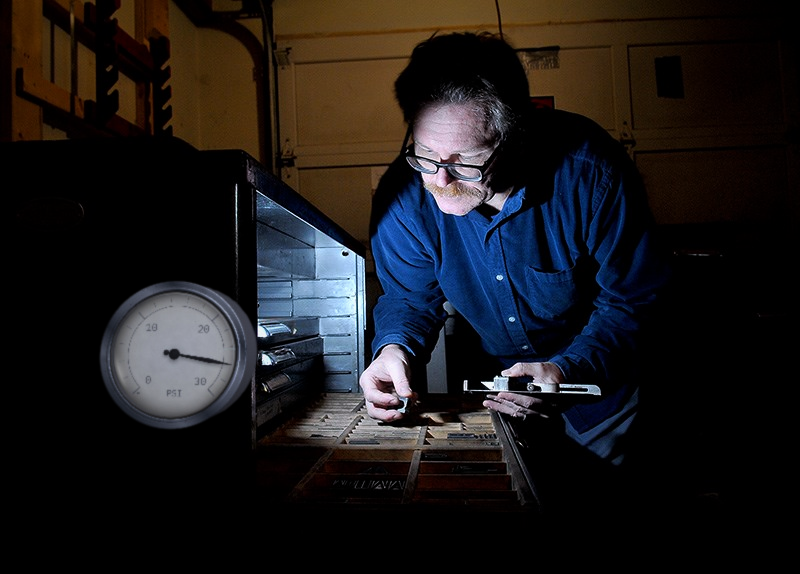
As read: **26** psi
